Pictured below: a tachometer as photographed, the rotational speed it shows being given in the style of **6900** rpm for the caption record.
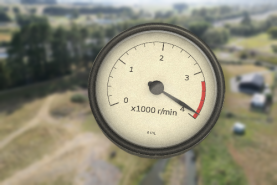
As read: **3900** rpm
